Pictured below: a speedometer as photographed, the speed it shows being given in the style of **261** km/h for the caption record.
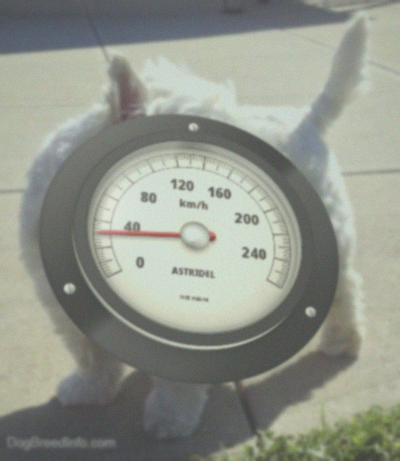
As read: **30** km/h
